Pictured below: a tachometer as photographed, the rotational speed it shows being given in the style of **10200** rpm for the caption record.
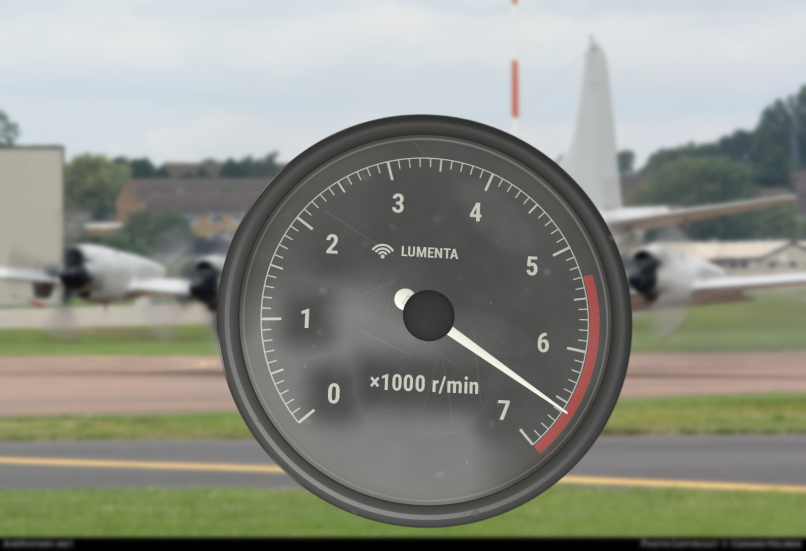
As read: **6600** rpm
